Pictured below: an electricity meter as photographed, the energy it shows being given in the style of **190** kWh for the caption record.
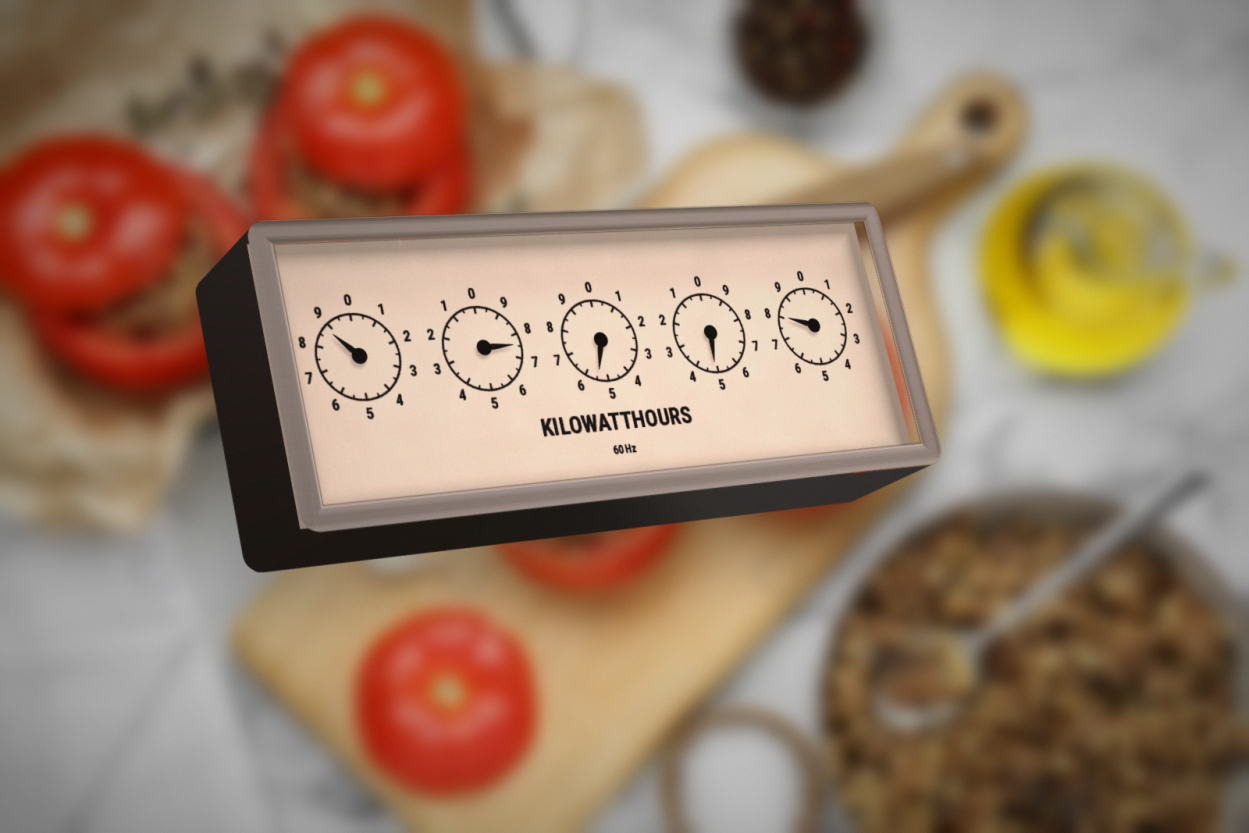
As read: **87548** kWh
